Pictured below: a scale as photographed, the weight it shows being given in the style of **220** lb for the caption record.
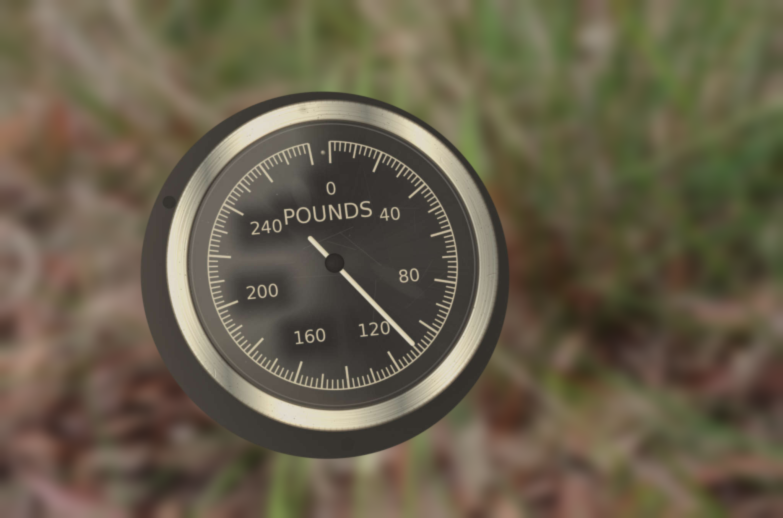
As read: **110** lb
